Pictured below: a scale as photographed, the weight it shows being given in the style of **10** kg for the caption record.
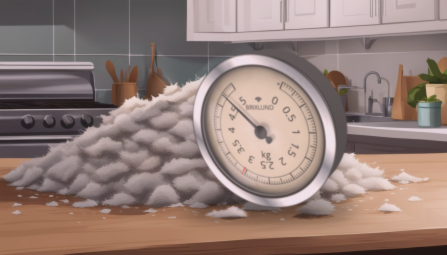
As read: **4.75** kg
